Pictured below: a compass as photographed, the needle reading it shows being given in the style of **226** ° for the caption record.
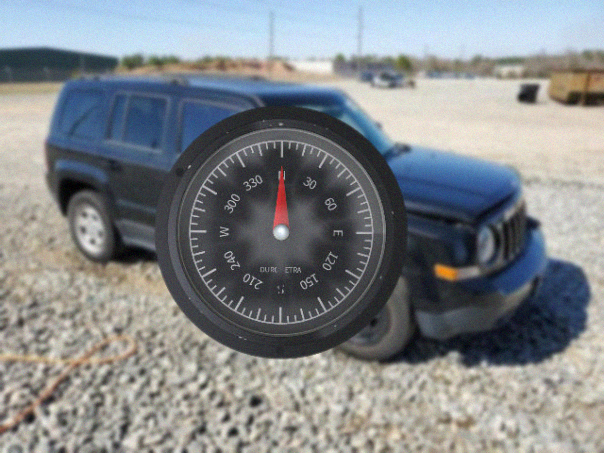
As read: **0** °
